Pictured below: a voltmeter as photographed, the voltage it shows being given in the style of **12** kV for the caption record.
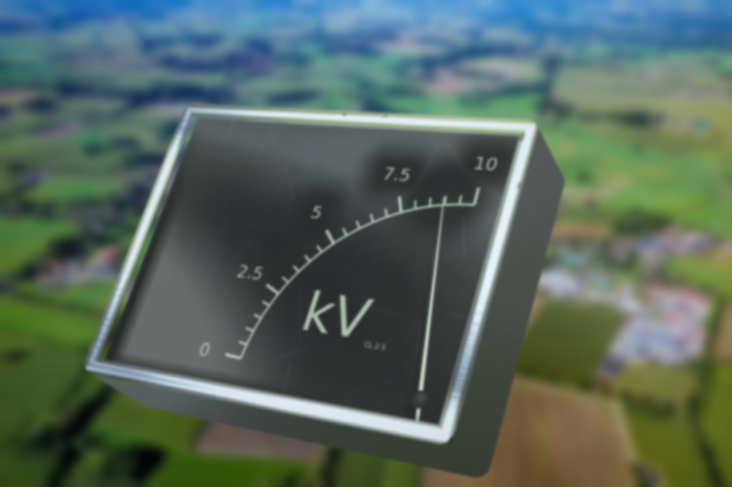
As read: **9** kV
